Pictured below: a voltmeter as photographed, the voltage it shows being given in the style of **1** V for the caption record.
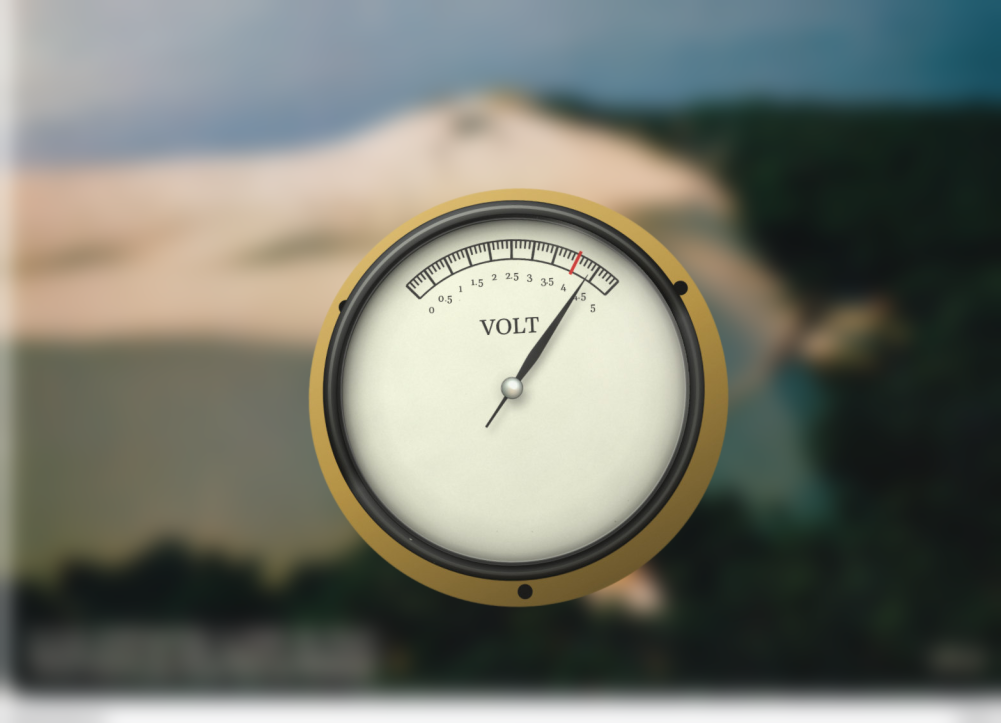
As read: **4.4** V
